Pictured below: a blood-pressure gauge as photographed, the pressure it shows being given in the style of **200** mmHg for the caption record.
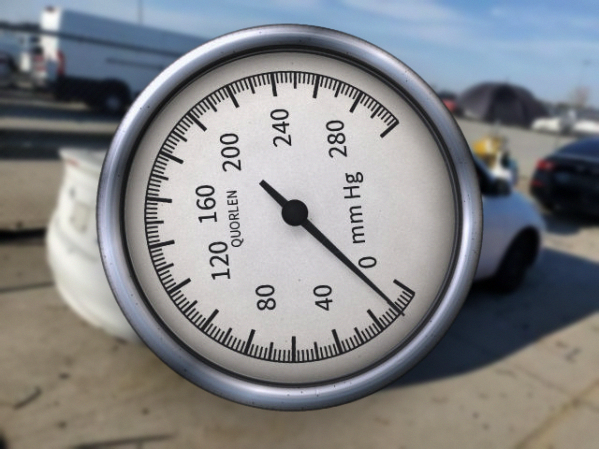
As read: **10** mmHg
